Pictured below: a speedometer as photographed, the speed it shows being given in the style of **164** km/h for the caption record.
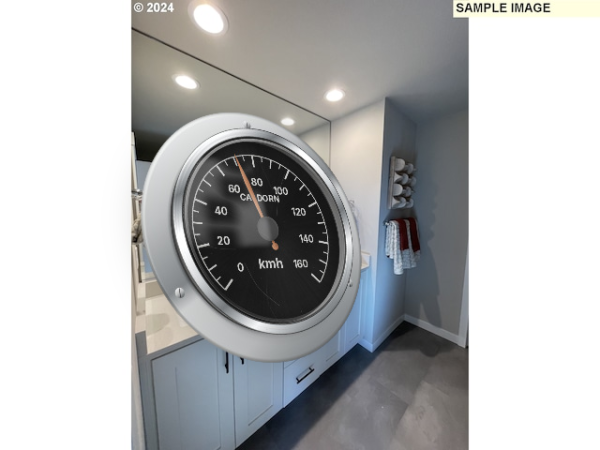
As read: **70** km/h
